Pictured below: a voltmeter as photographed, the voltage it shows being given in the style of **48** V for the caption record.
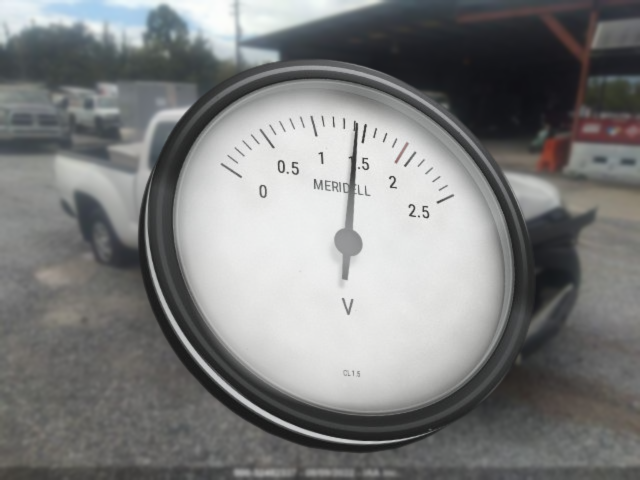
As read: **1.4** V
